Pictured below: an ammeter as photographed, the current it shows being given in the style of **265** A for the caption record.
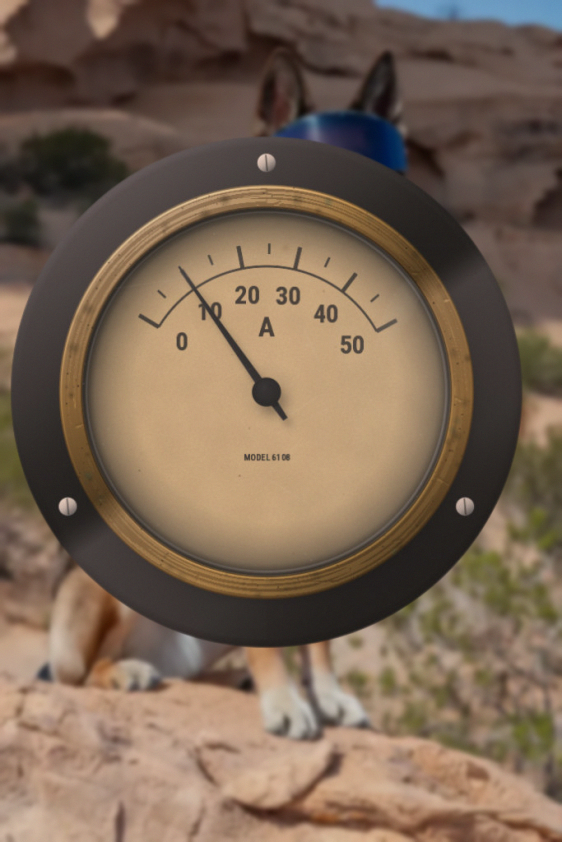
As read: **10** A
